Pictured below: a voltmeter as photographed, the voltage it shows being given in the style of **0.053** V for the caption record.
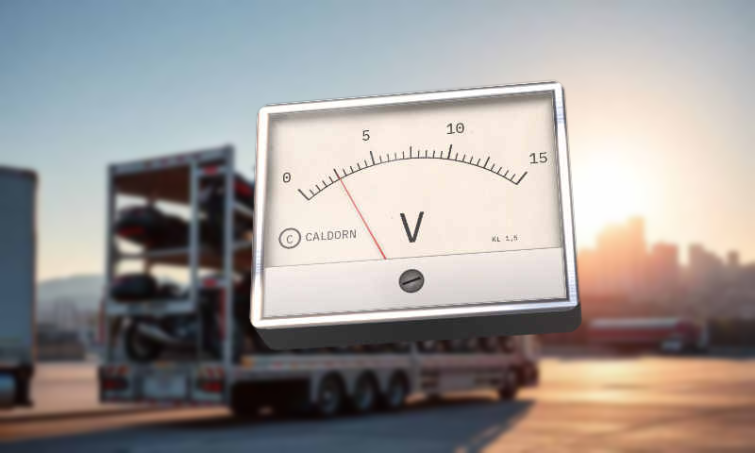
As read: **2.5** V
